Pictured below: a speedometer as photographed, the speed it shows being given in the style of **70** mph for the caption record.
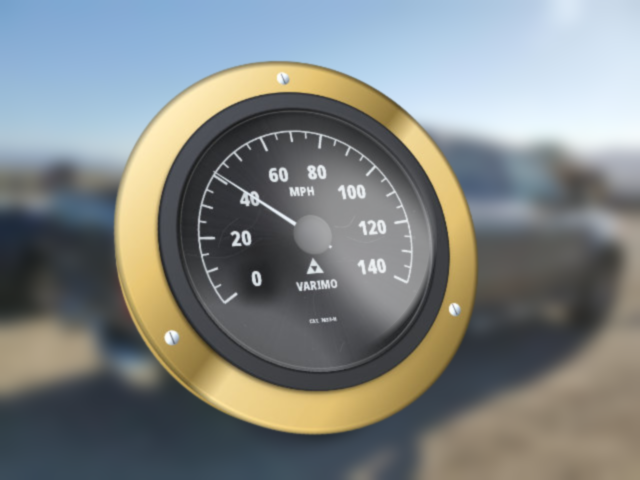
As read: **40** mph
